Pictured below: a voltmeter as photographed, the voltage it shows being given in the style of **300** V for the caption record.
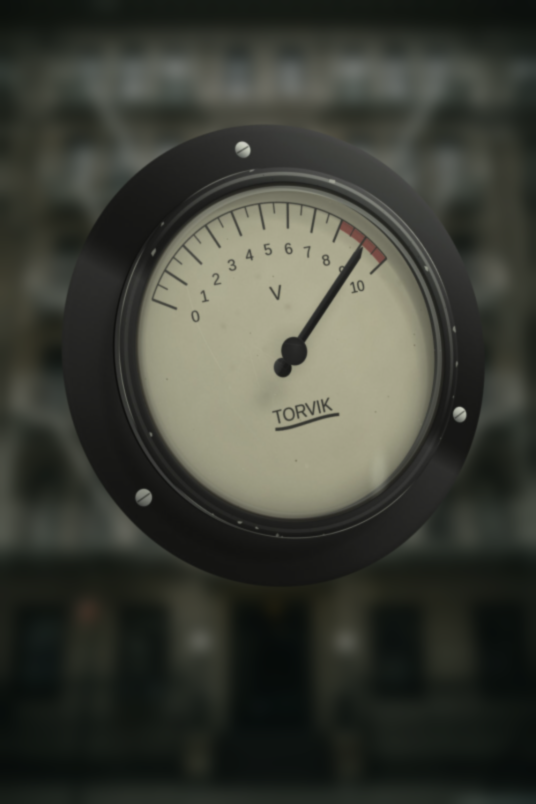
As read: **9** V
